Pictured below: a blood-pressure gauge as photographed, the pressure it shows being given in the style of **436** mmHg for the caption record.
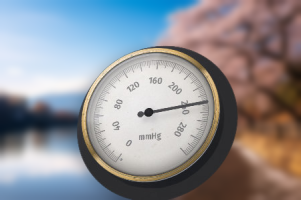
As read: **240** mmHg
